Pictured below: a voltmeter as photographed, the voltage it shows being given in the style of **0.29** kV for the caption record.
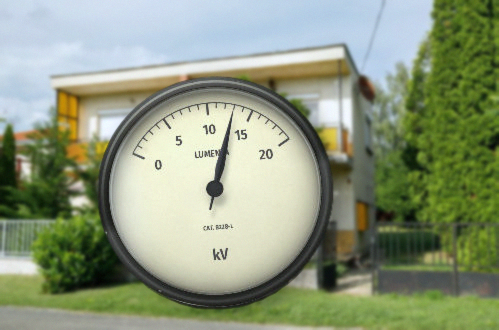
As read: **13** kV
